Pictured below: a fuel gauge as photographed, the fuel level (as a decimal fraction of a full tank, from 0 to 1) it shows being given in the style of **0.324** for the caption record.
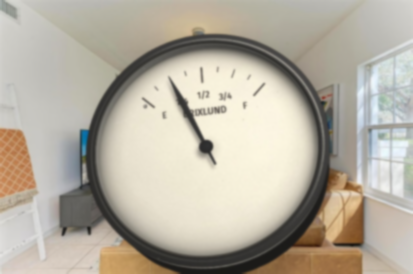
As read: **0.25**
